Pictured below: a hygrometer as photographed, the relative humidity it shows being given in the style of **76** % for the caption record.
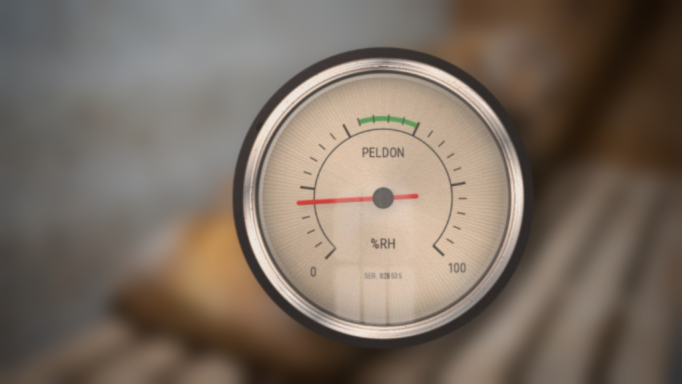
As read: **16** %
